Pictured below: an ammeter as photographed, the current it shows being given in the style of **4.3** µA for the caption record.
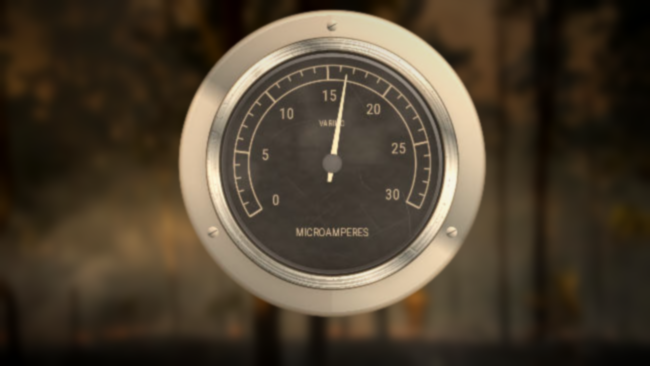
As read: **16.5** µA
